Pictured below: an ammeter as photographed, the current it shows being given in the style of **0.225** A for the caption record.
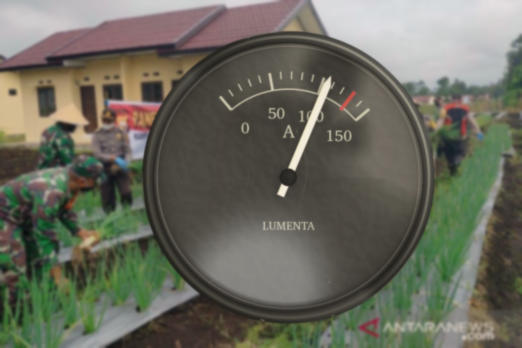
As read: **105** A
